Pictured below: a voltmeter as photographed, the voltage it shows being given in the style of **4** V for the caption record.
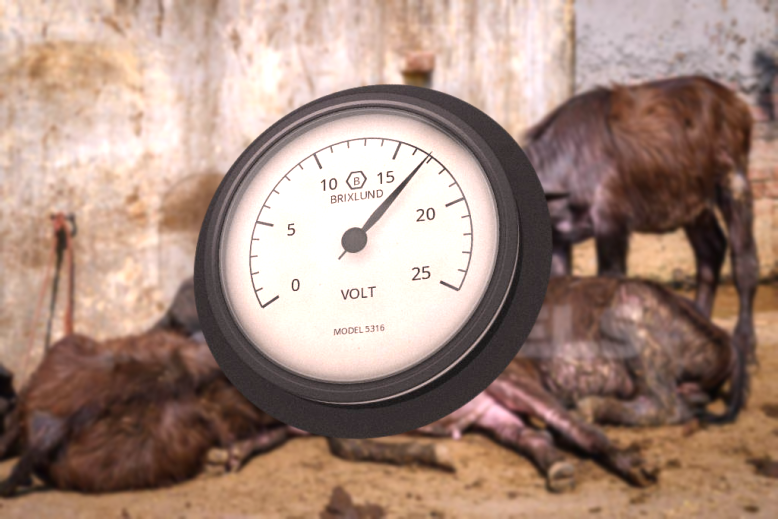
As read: **17** V
